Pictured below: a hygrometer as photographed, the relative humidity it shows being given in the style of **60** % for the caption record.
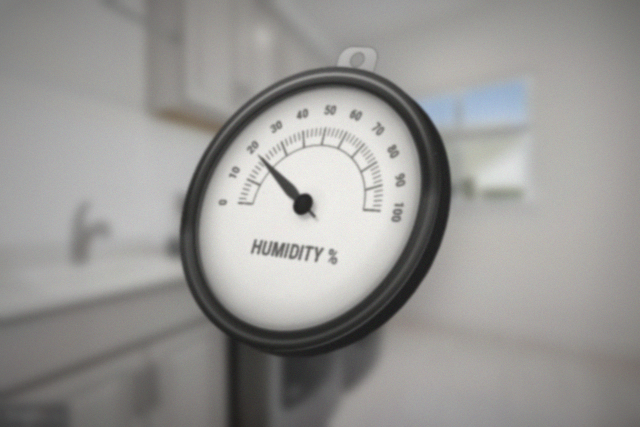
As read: **20** %
